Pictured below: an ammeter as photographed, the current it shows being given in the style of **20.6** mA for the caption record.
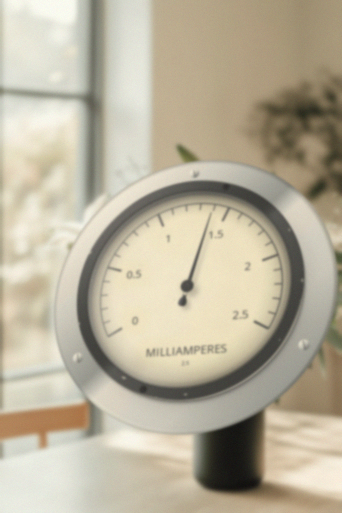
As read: **1.4** mA
